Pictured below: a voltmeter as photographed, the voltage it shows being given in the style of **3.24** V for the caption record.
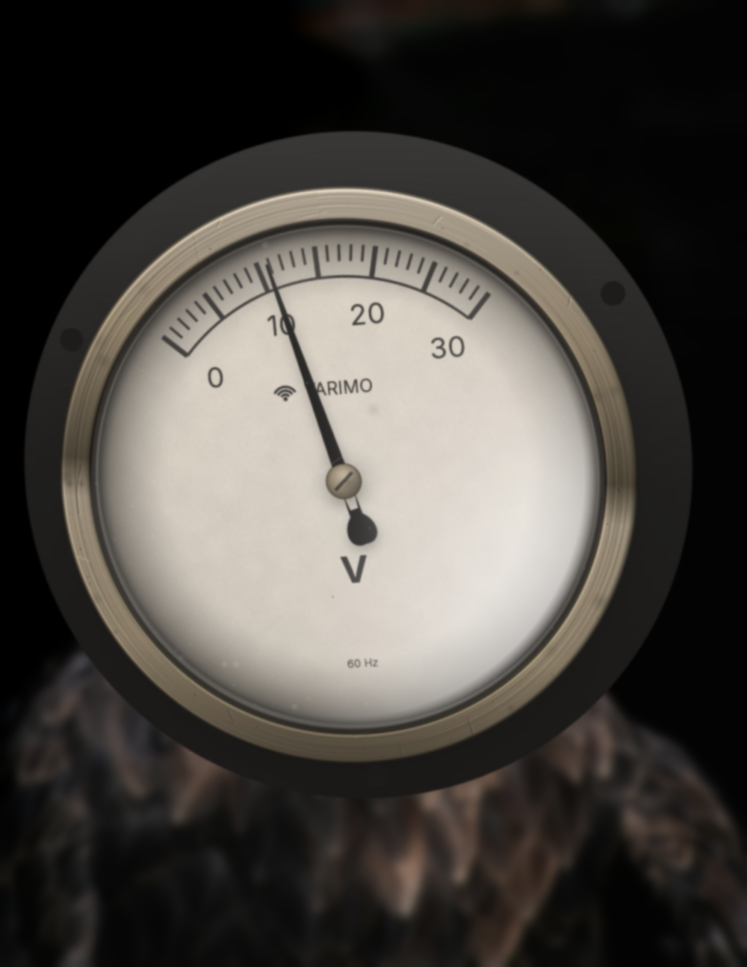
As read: **11** V
